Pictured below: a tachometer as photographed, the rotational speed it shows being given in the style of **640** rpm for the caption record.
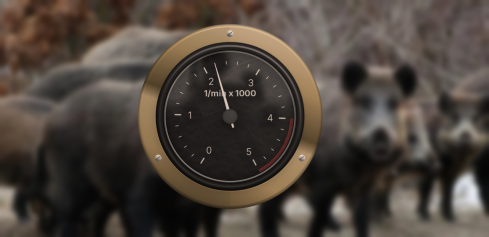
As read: **2200** rpm
